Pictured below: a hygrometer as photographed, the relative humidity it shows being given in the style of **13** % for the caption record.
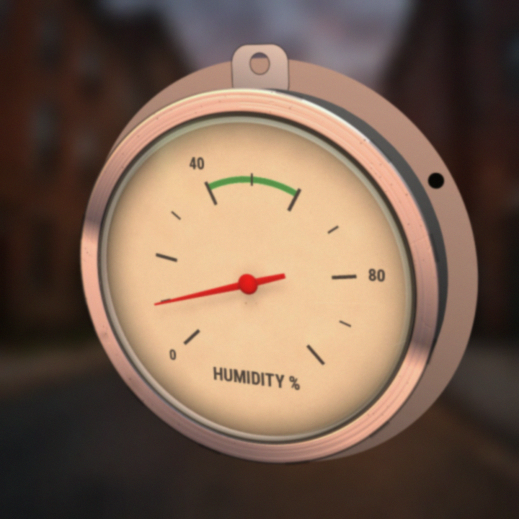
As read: **10** %
